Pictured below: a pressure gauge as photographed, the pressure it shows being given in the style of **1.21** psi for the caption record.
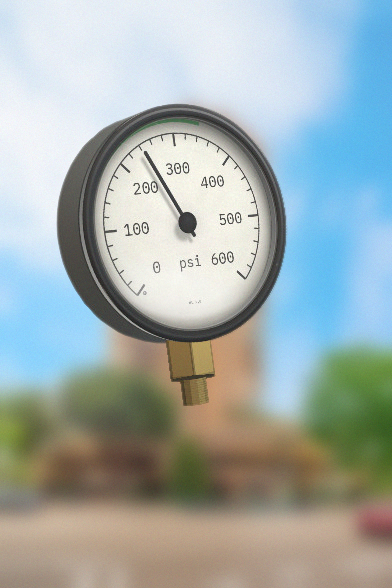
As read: **240** psi
